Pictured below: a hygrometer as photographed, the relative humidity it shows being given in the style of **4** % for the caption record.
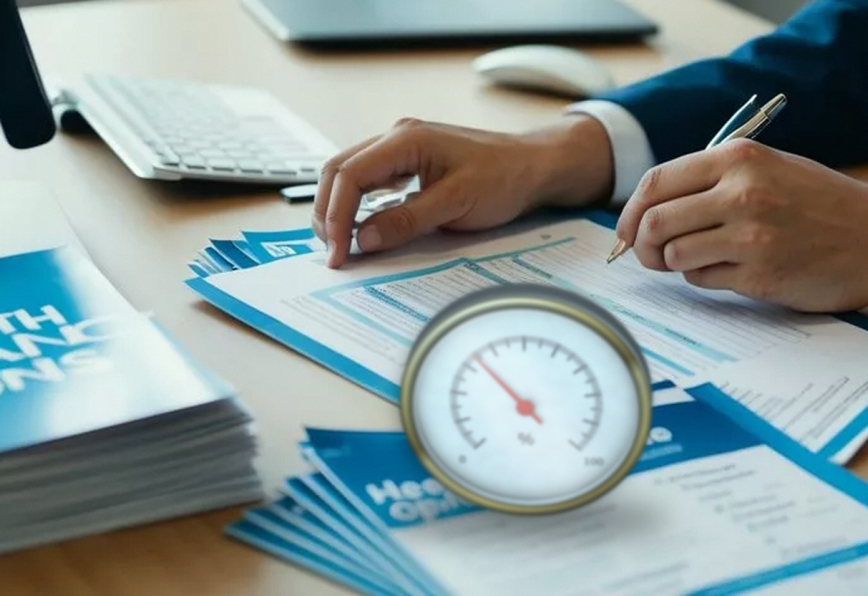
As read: **35** %
